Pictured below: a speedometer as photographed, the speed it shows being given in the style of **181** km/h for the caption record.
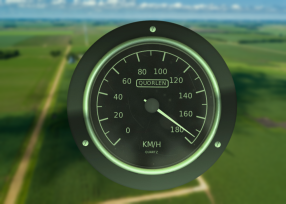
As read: **175** km/h
